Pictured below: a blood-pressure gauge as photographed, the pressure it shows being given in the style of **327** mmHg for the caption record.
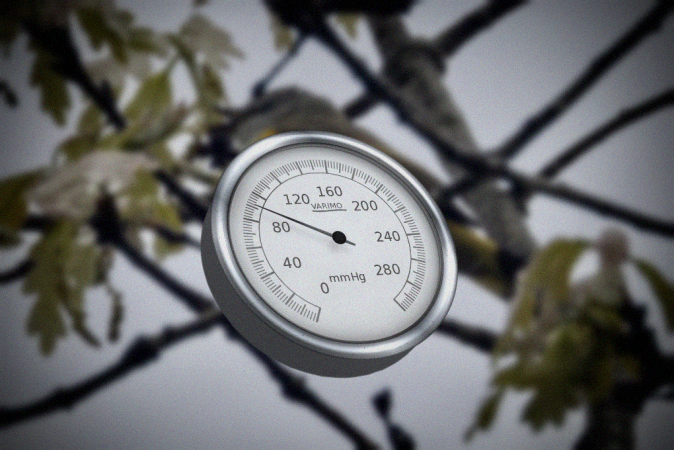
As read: **90** mmHg
